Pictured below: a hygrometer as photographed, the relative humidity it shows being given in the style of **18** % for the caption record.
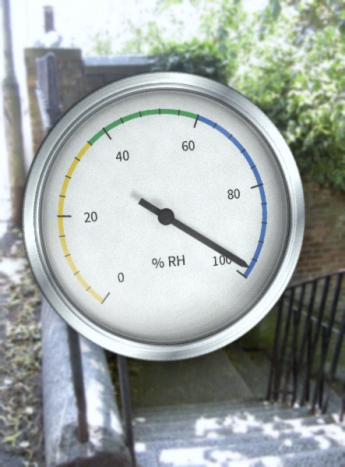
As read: **98** %
